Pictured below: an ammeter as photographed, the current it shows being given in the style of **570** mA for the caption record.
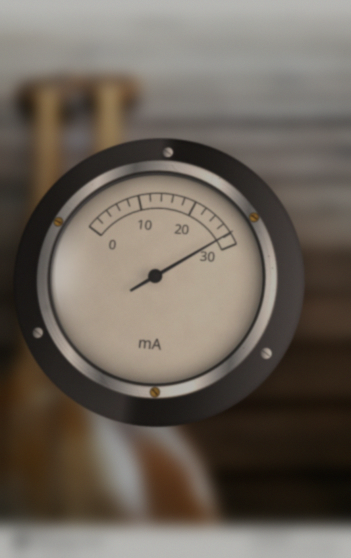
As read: **28** mA
